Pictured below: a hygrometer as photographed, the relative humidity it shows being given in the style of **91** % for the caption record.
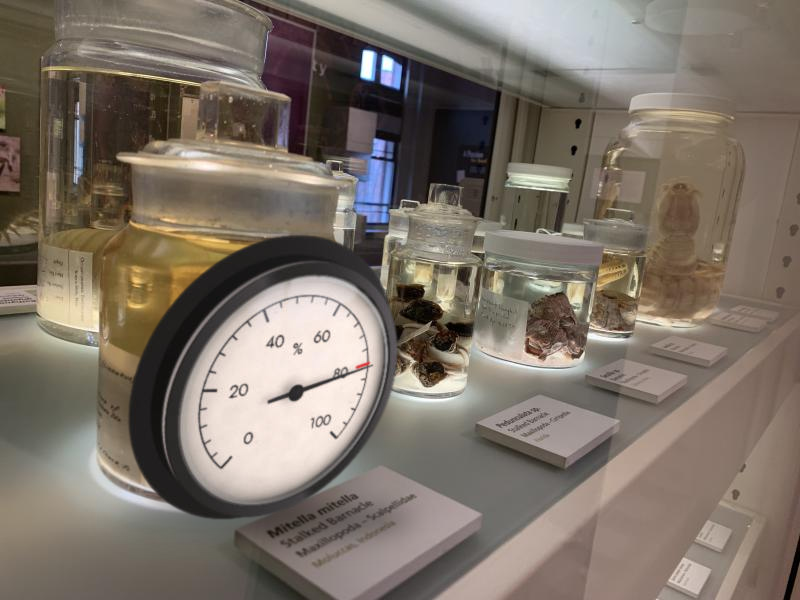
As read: **80** %
